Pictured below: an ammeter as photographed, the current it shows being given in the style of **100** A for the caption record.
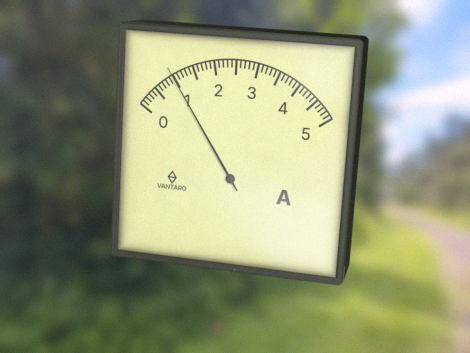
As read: **1** A
